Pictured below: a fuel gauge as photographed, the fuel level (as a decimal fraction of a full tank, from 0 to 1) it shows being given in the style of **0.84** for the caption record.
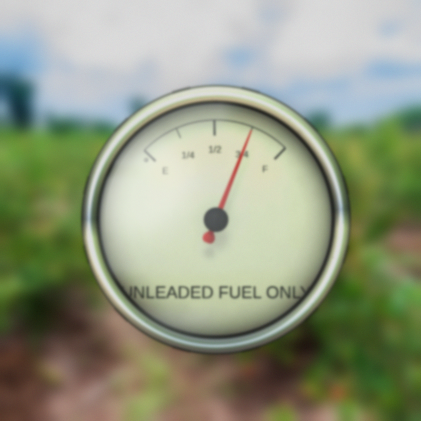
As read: **0.75**
